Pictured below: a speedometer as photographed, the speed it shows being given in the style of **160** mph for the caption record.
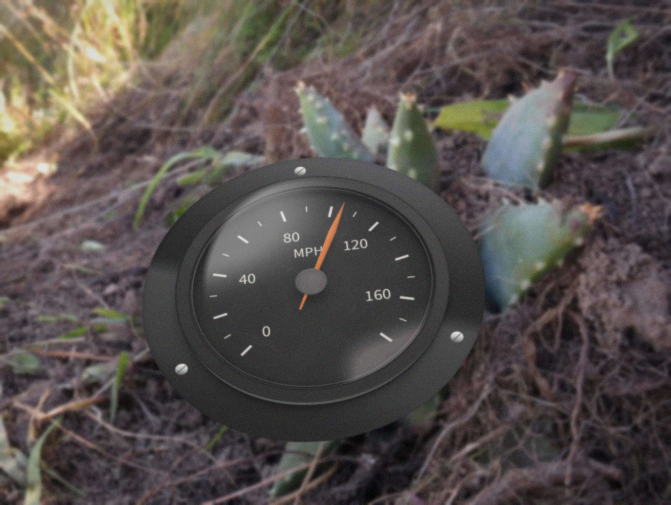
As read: **105** mph
